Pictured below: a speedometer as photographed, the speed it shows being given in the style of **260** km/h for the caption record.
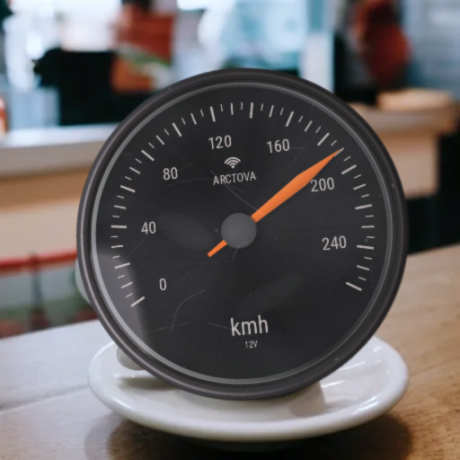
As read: **190** km/h
